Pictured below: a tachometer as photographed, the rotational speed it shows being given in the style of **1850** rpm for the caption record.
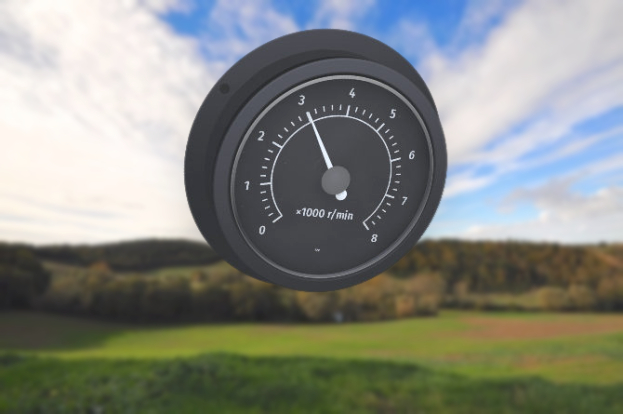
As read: **3000** rpm
